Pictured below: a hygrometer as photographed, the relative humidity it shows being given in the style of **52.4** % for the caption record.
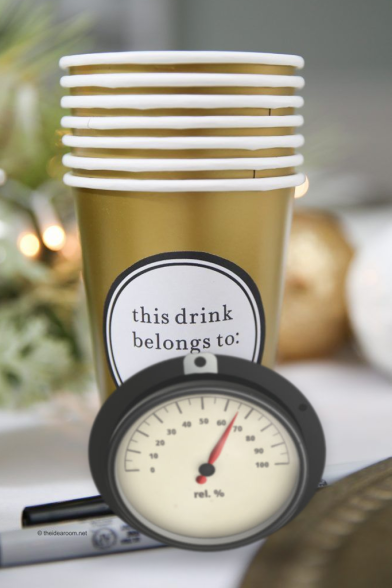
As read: **65** %
